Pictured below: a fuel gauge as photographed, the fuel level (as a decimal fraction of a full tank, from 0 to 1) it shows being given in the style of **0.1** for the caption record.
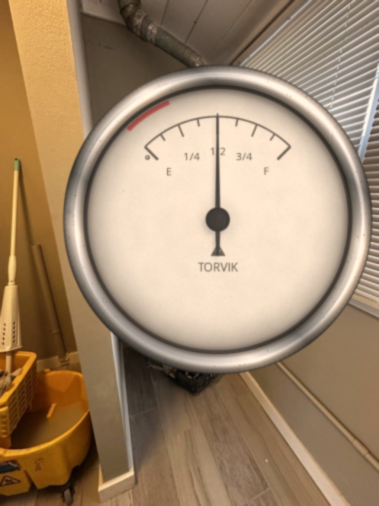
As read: **0.5**
